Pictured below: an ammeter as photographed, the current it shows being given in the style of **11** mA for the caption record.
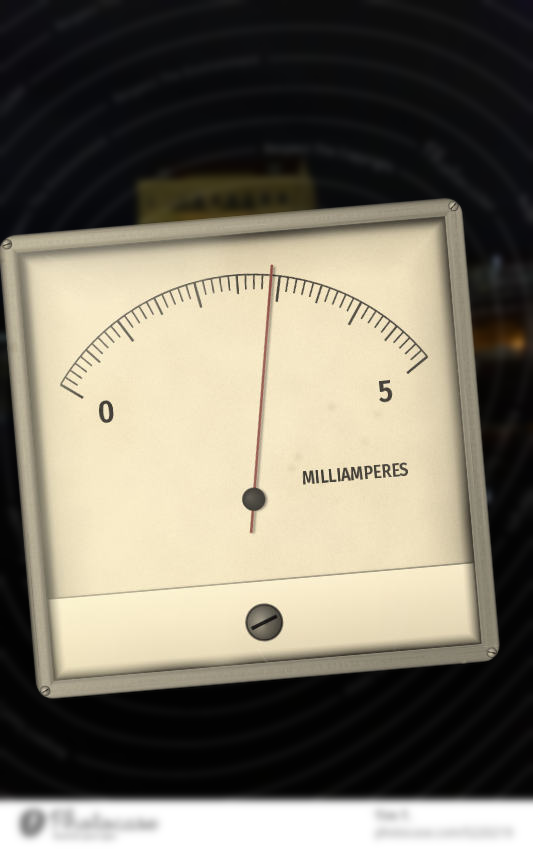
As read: **2.9** mA
